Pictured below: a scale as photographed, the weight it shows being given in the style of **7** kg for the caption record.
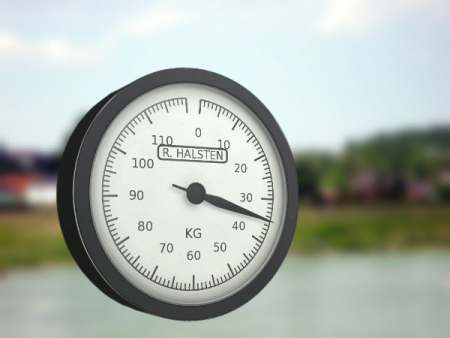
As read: **35** kg
